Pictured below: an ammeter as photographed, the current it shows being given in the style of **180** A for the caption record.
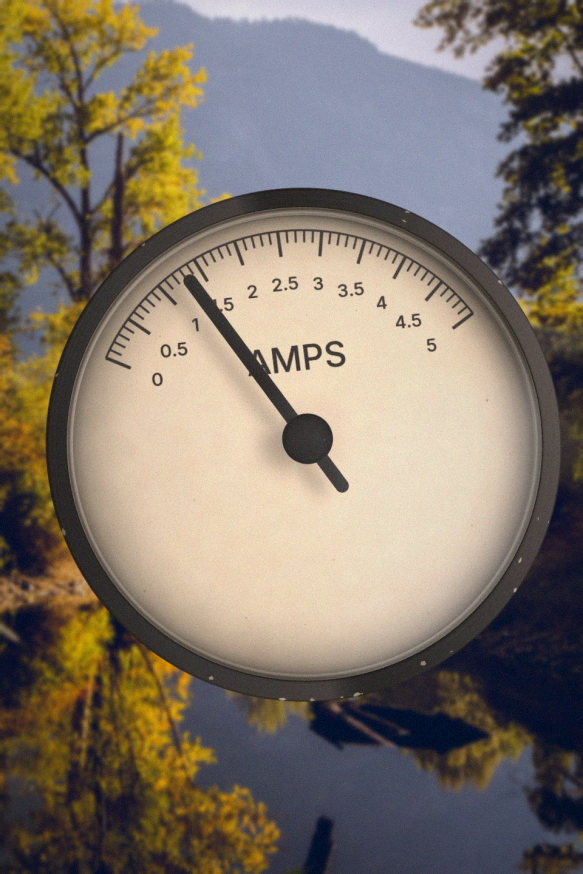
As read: **1.3** A
